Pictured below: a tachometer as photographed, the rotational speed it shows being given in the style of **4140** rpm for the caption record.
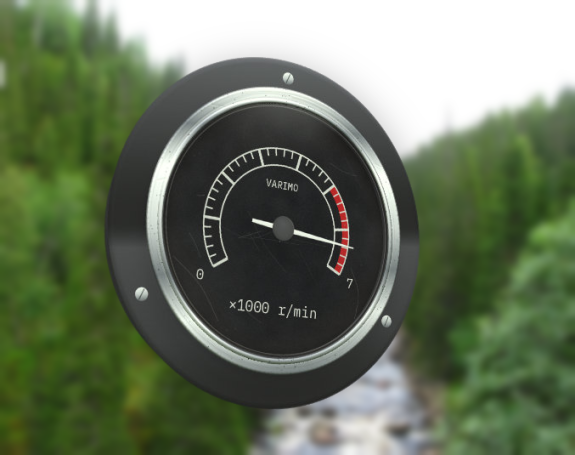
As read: **6400** rpm
